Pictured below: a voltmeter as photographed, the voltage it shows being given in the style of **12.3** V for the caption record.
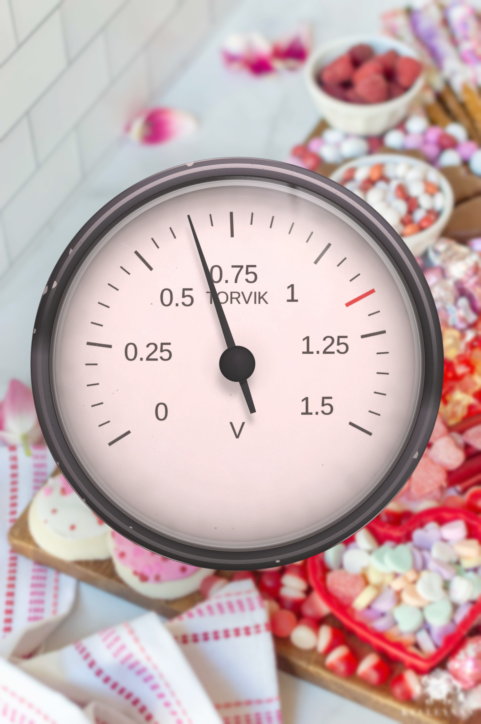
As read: **0.65** V
